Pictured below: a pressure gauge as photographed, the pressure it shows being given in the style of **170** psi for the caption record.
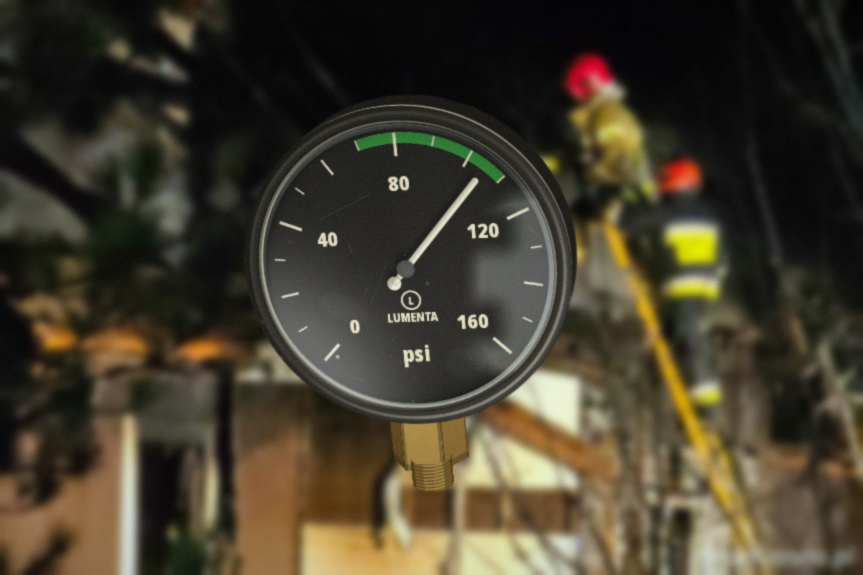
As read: **105** psi
